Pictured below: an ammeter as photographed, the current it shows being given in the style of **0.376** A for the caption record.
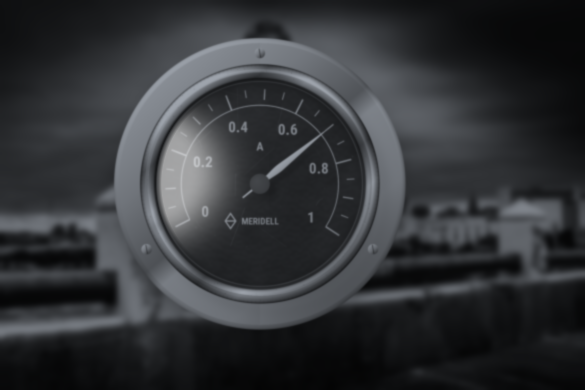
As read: **0.7** A
